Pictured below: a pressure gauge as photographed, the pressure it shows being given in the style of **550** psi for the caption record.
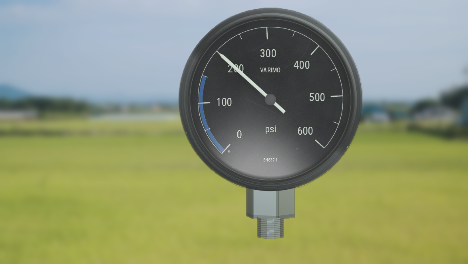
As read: **200** psi
